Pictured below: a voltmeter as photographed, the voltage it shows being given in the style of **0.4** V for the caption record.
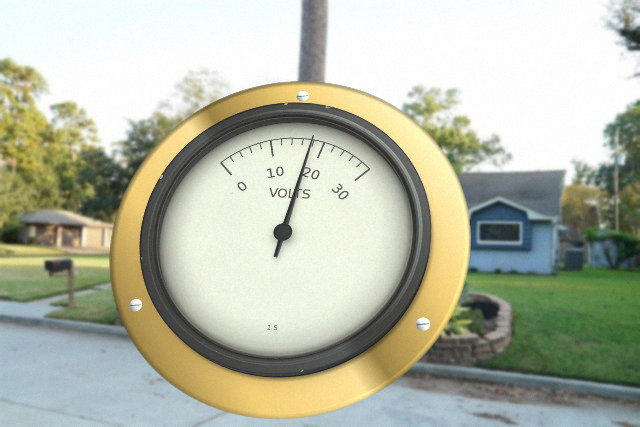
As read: **18** V
